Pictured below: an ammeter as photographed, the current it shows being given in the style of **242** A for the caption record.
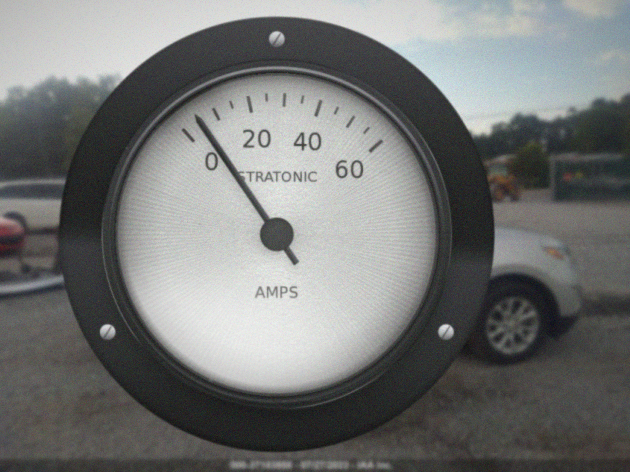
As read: **5** A
